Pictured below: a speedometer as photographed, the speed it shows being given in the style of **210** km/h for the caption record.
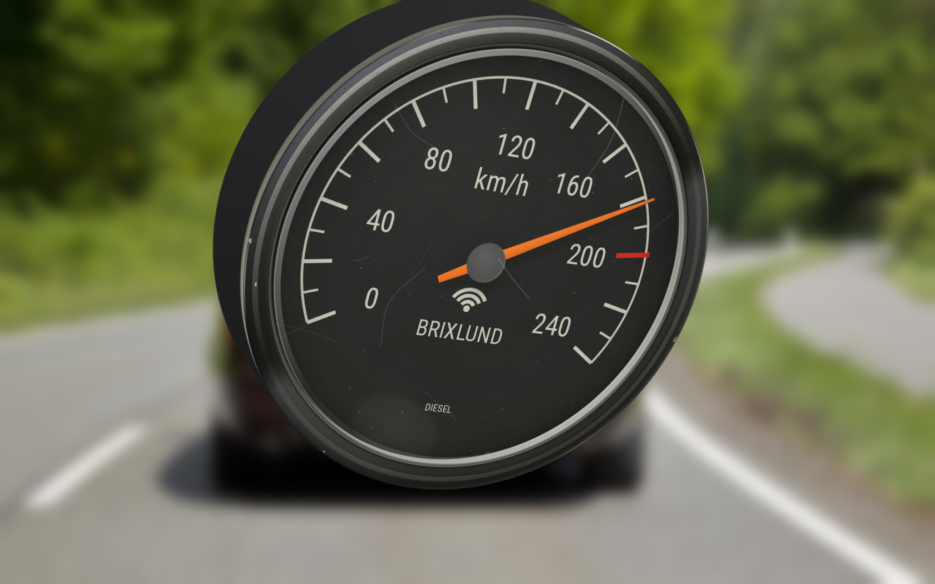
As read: **180** km/h
